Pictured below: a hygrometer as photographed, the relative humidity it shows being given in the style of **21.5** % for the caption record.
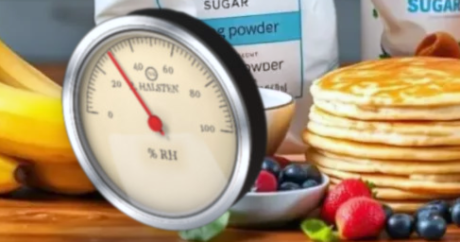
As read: **30** %
